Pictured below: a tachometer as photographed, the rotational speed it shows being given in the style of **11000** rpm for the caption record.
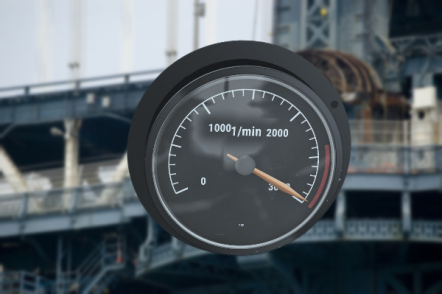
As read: **2950** rpm
